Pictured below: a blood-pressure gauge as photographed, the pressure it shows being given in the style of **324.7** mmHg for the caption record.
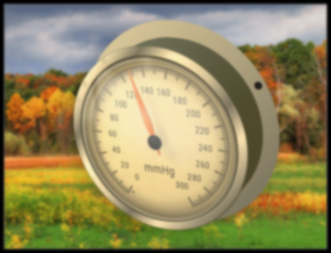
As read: **130** mmHg
